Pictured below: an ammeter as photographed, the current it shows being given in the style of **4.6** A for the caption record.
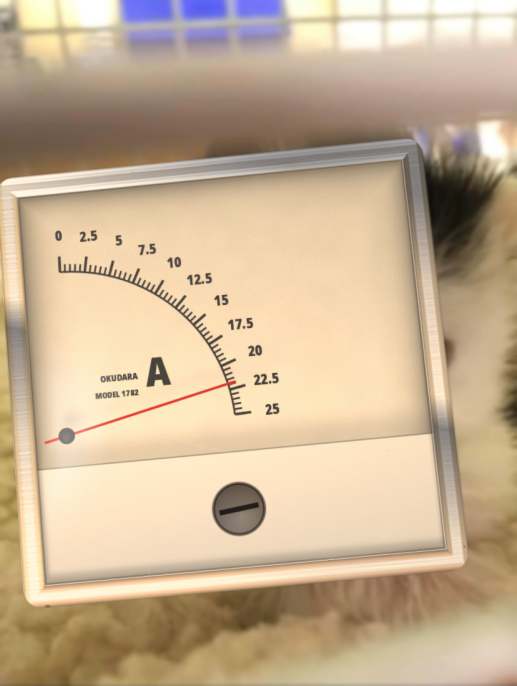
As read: **22** A
